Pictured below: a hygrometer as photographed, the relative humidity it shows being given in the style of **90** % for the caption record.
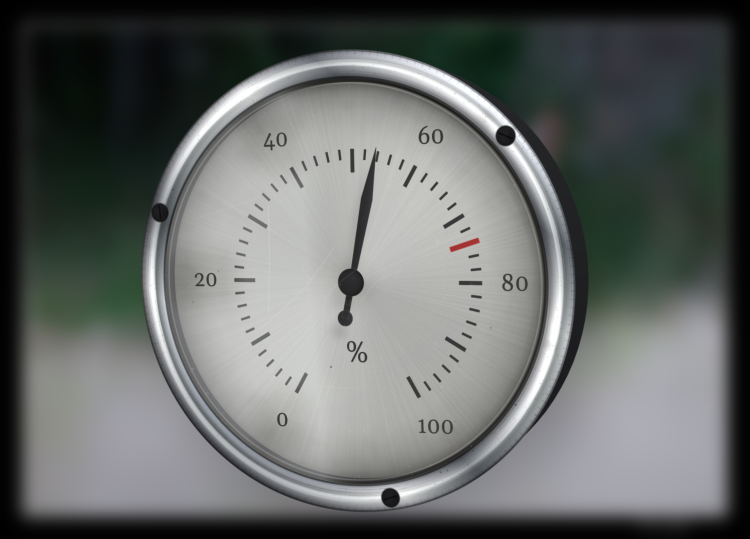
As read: **54** %
